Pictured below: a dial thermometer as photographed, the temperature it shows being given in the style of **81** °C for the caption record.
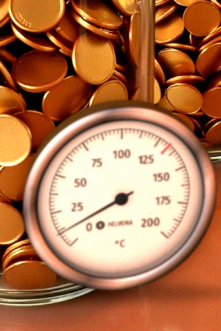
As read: **12.5** °C
